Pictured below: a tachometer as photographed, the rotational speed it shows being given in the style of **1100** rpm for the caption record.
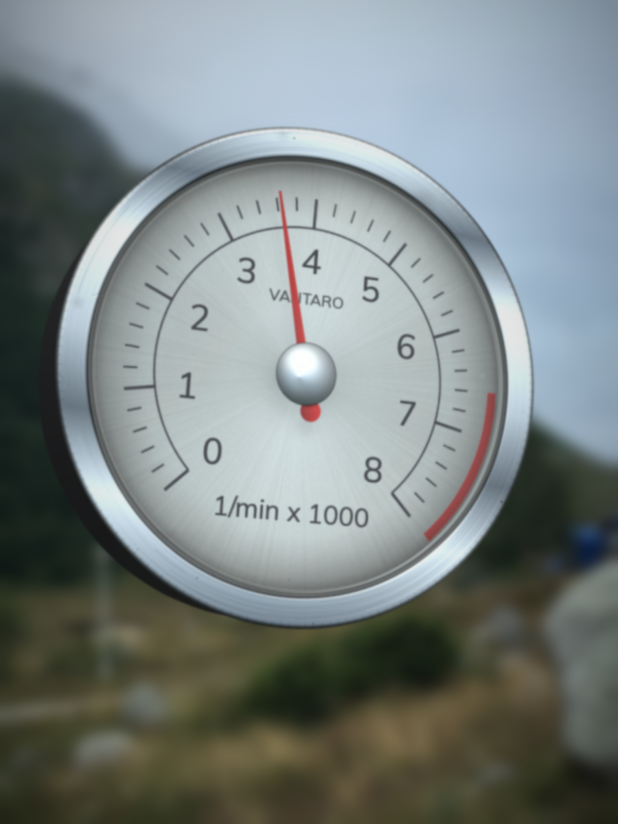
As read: **3600** rpm
